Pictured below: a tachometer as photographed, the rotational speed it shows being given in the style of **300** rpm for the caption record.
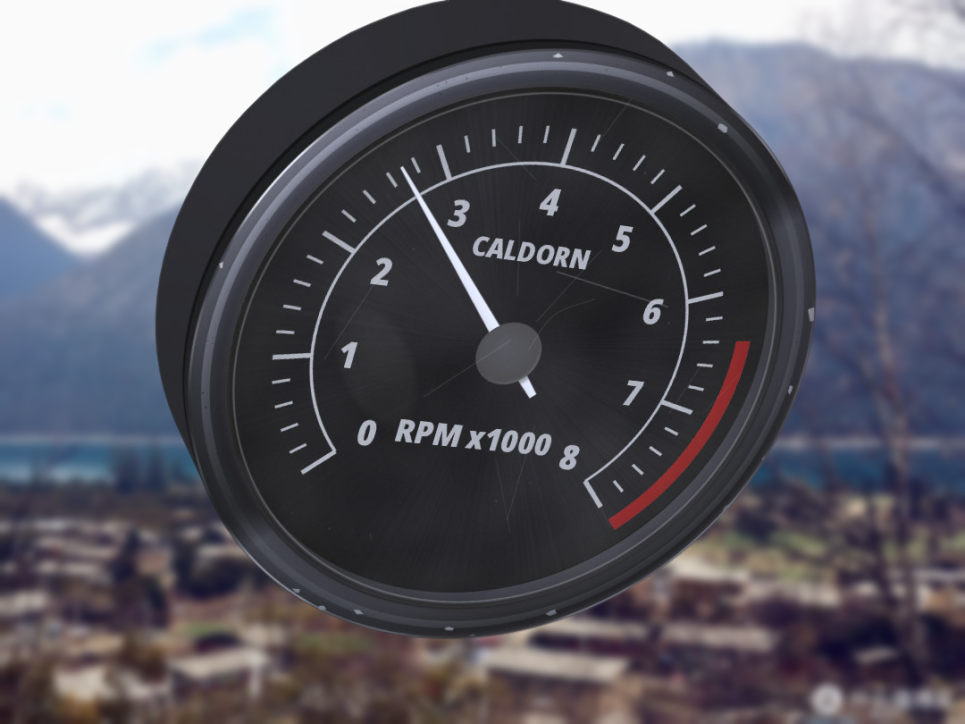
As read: **2700** rpm
